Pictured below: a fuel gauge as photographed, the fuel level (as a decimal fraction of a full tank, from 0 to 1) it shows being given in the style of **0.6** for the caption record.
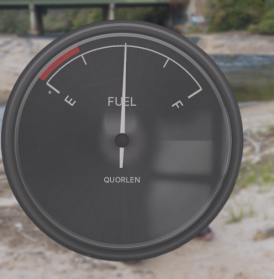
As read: **0.5**
